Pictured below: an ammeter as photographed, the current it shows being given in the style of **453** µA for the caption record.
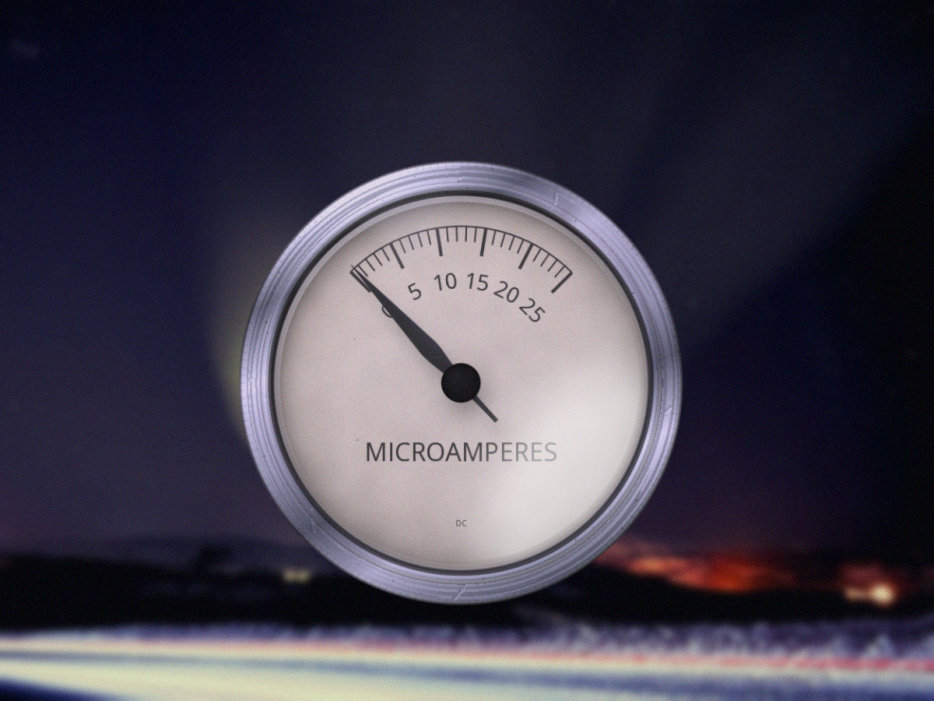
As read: **0.5** µA
